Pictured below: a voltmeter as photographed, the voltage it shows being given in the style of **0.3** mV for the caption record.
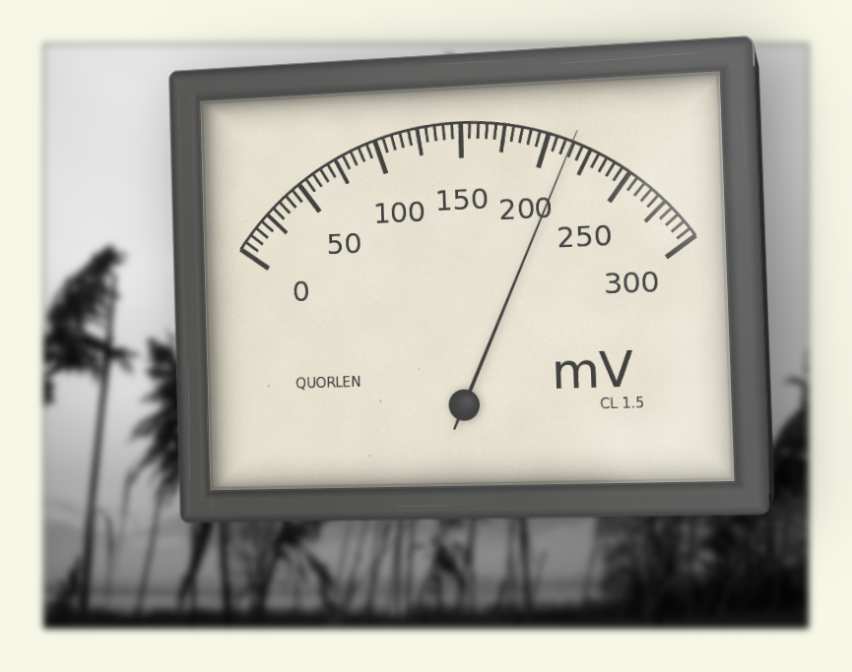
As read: **215** mV
